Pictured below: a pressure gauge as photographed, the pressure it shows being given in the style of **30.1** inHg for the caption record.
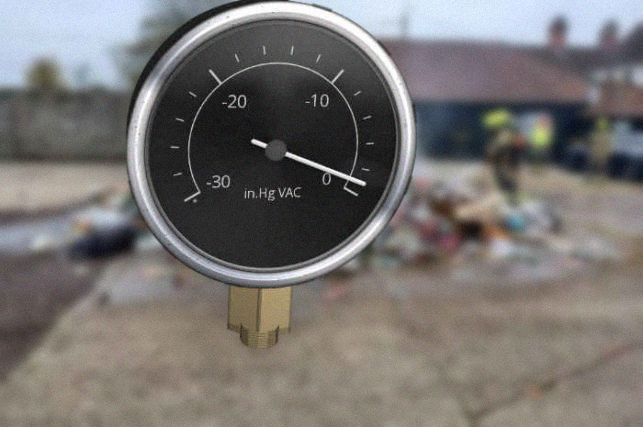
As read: **-1** inHg
